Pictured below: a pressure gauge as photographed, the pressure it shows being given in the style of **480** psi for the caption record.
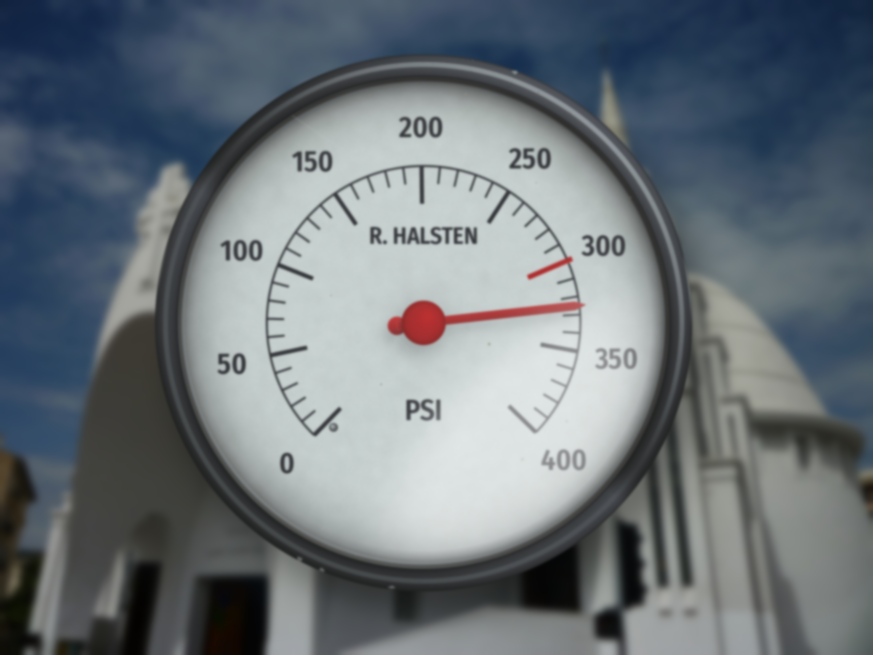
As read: **325** psi
